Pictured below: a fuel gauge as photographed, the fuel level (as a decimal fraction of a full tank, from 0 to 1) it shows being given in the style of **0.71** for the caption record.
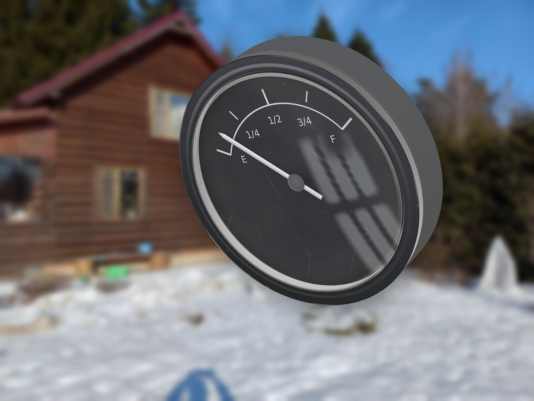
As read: **0.125**
